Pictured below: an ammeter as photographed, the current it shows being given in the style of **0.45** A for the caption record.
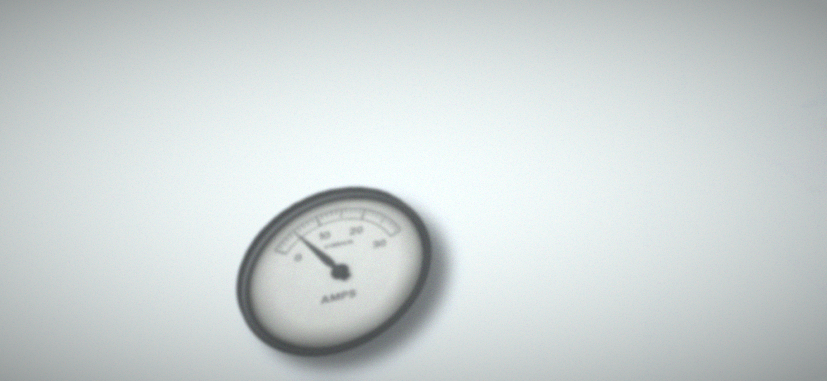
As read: **5** A
